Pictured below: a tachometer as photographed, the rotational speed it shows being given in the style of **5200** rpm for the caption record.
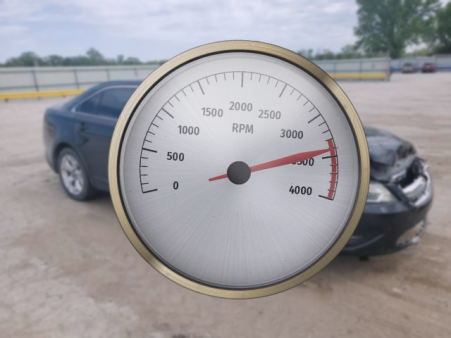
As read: **3400** rpm
